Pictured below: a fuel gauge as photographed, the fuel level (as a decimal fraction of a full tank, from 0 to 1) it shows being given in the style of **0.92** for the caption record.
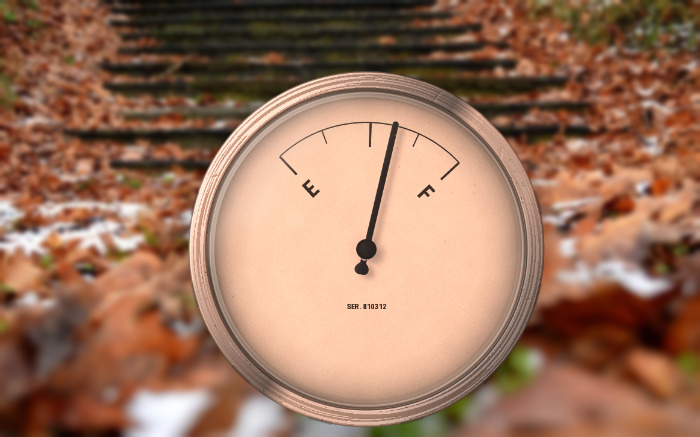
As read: **0.625**
